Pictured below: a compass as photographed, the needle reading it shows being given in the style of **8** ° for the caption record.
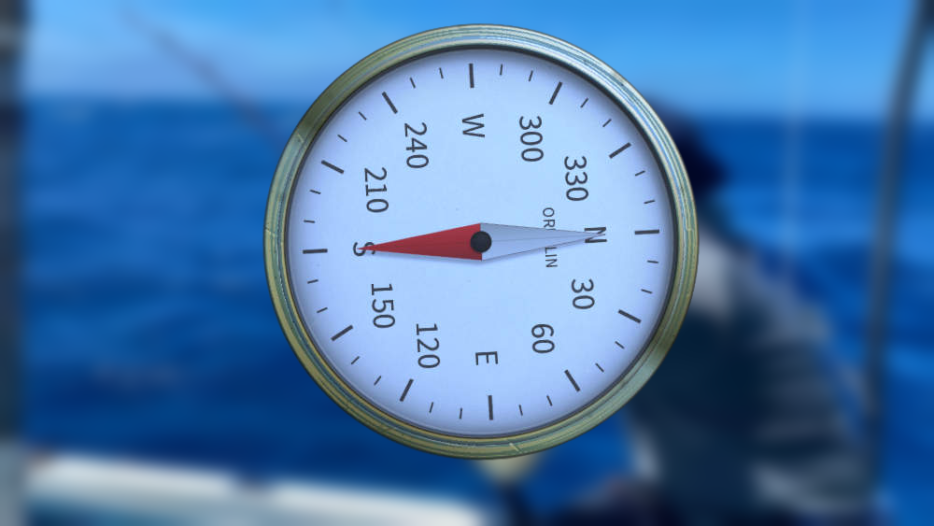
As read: **180** °
